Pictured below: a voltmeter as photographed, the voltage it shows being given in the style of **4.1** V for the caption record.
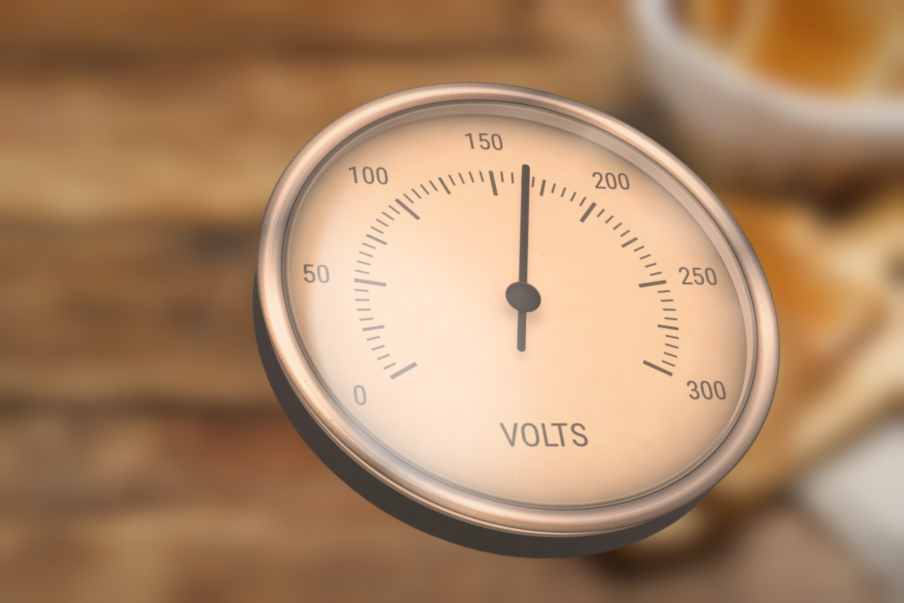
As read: **165** V
